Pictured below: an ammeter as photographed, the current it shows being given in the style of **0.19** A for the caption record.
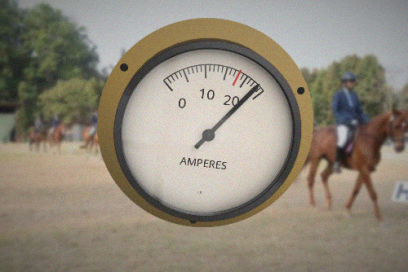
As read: **23** A
